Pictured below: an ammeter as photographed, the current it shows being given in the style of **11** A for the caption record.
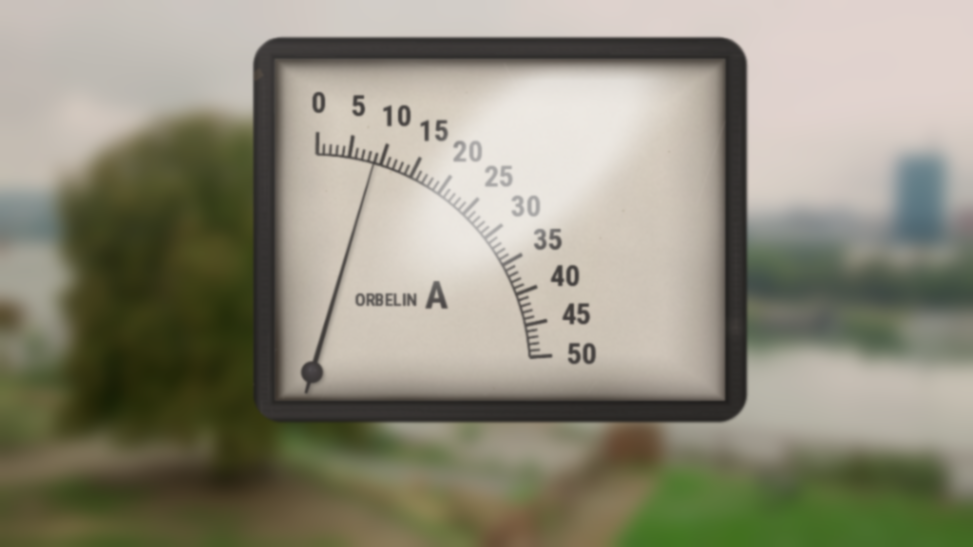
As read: **9** A
